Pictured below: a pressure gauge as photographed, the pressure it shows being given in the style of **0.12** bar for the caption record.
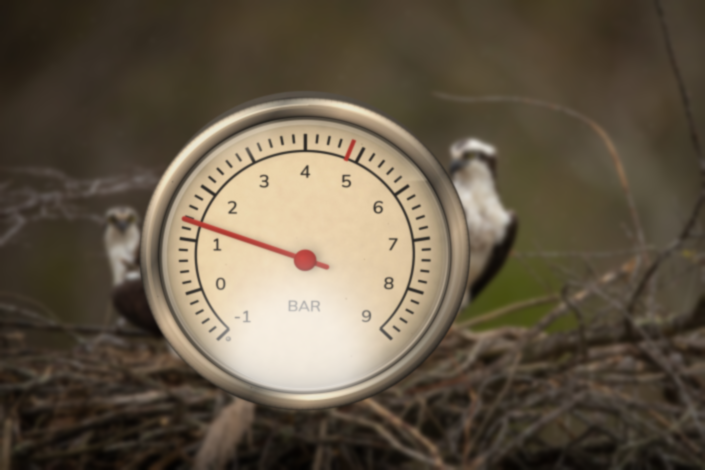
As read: **1.4** bar
